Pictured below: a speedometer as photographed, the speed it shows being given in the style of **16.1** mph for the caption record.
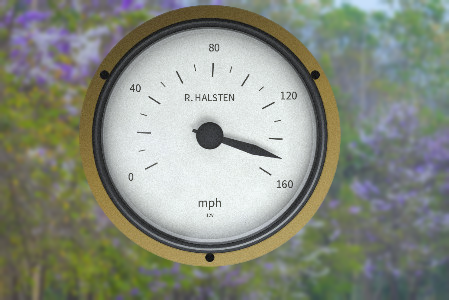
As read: **150** mph
